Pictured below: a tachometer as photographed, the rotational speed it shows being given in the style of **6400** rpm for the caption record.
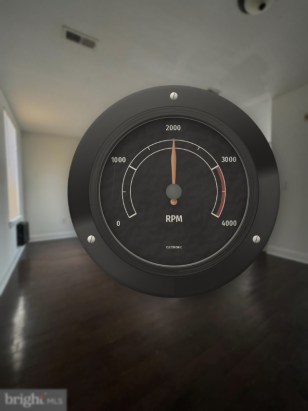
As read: **2000** rpm
